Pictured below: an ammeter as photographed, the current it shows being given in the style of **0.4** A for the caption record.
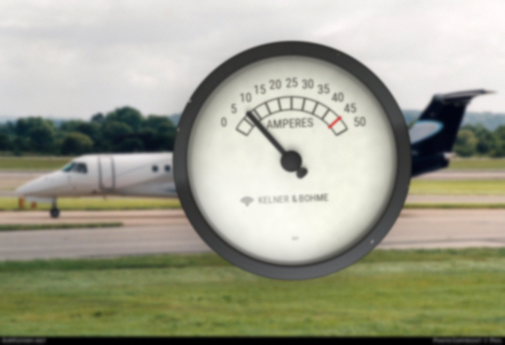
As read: **7.5** A
